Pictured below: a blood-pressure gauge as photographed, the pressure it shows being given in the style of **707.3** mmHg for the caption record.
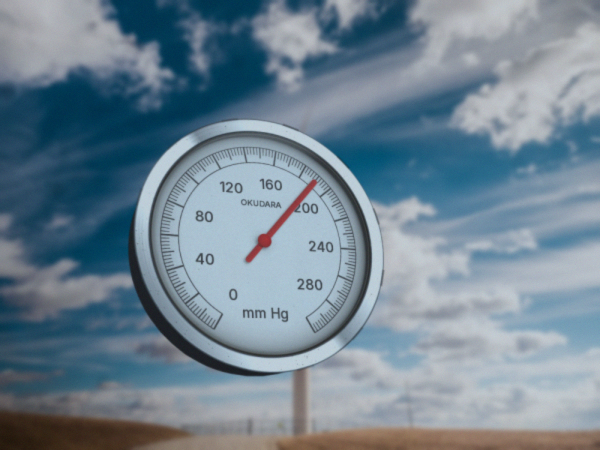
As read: **190** mmHg
